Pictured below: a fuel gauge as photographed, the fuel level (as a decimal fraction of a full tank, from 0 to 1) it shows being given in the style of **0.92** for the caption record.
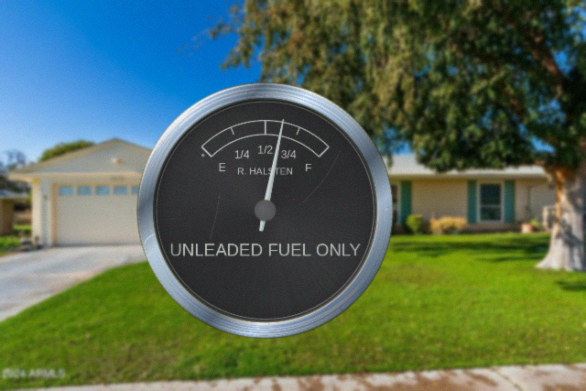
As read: **0.625**
